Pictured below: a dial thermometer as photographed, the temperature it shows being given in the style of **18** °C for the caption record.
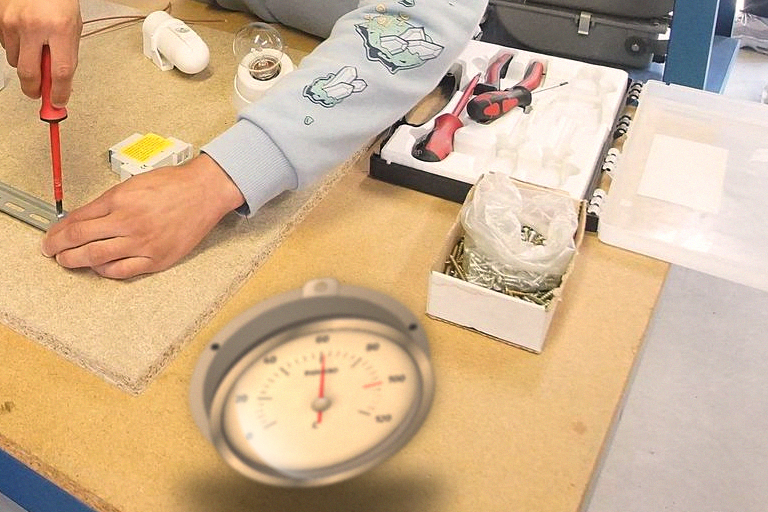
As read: **60** °C
